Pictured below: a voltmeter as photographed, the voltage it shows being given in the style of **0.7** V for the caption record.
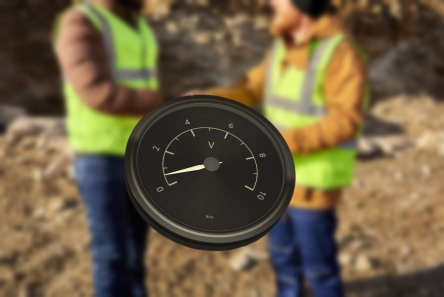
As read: **0.5** V
